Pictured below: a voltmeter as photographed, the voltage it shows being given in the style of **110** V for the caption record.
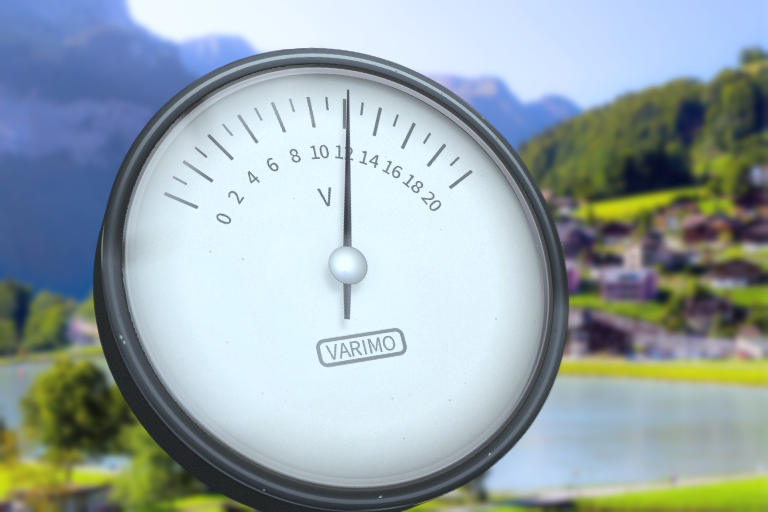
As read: **12** V
